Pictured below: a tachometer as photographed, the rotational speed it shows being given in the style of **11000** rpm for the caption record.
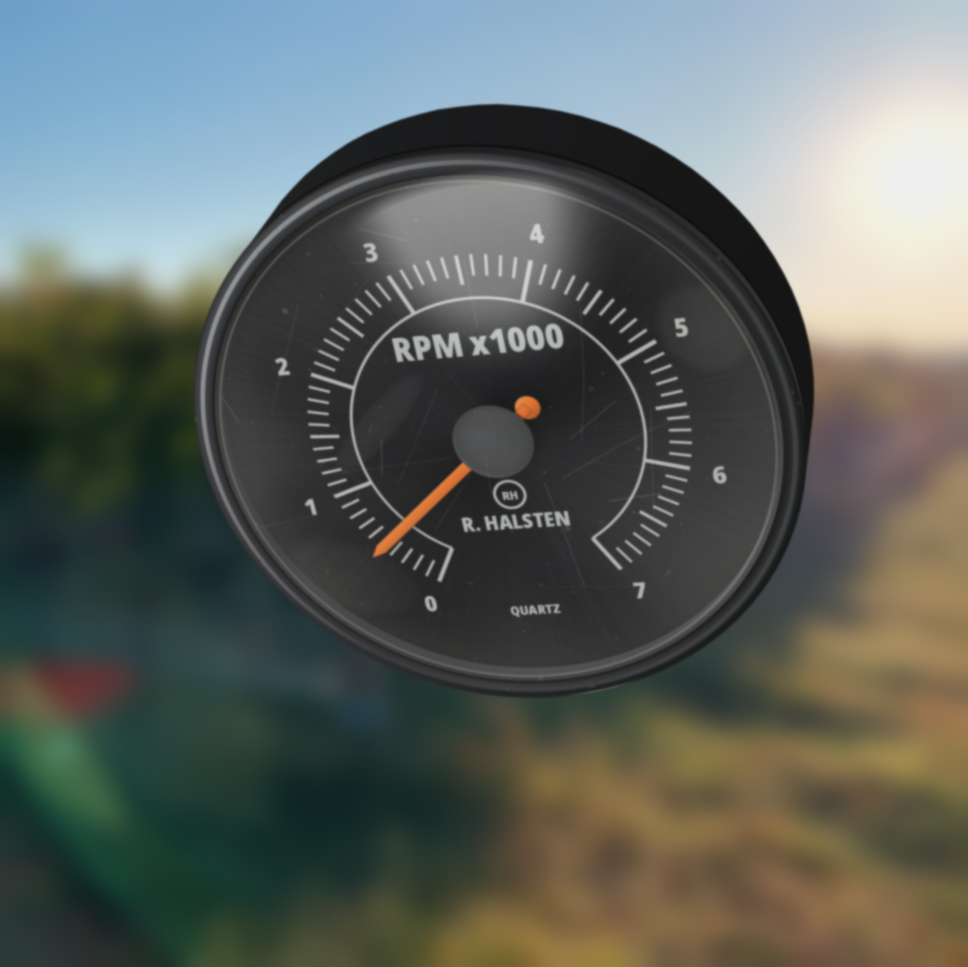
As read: **500** rpm
